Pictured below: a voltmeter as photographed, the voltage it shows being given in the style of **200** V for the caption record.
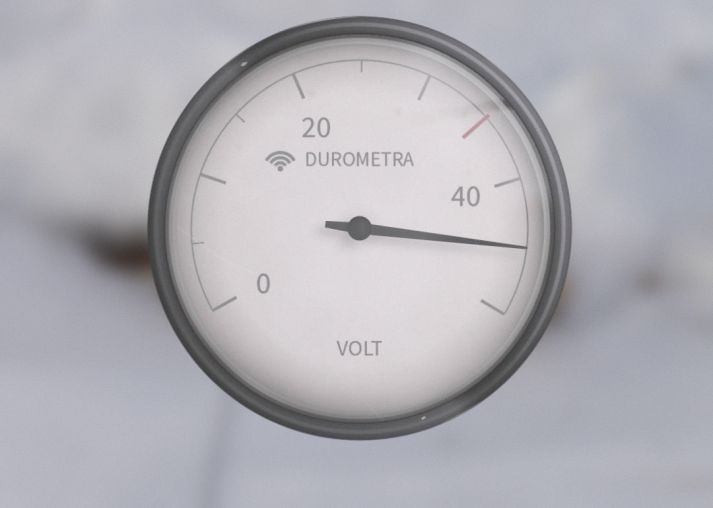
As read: **45** V
